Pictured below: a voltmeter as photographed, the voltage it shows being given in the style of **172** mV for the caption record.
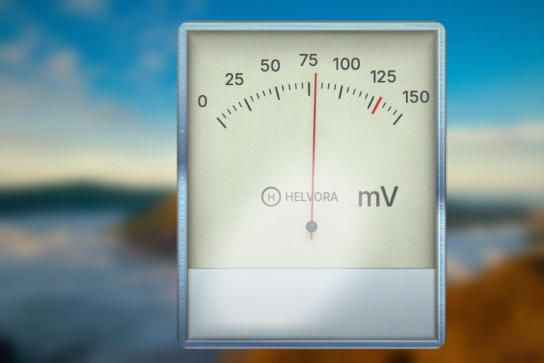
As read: **80** mV
